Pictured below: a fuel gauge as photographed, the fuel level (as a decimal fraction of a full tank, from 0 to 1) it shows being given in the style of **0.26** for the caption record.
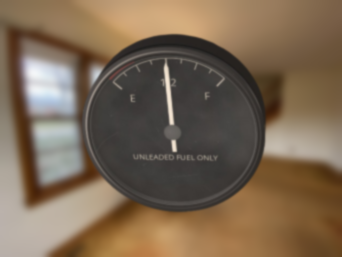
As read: **0.5**
